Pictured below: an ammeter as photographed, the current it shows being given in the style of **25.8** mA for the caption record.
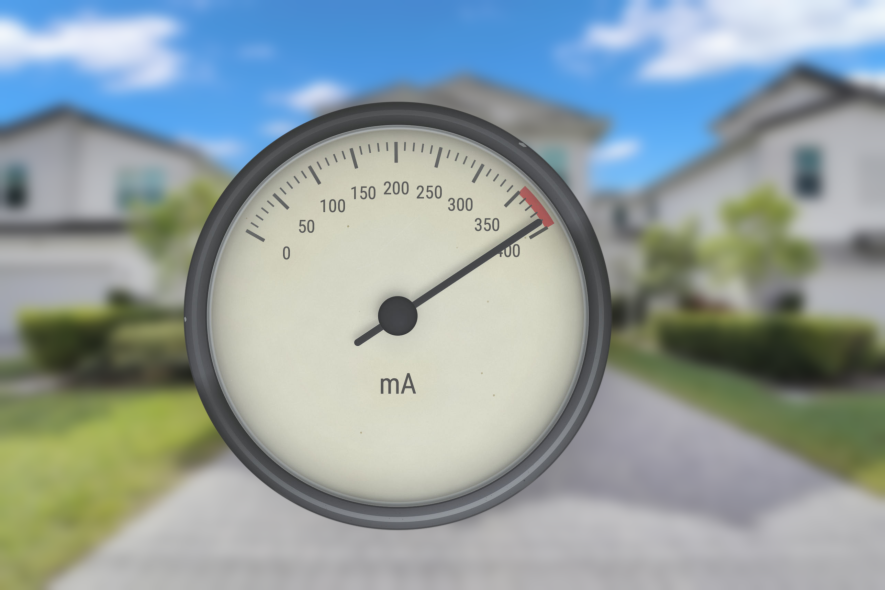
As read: **390** mA
